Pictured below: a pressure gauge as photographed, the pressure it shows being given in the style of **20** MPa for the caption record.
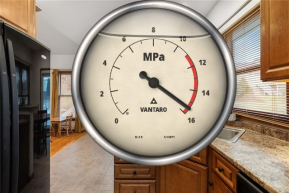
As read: **15.5** MPa
